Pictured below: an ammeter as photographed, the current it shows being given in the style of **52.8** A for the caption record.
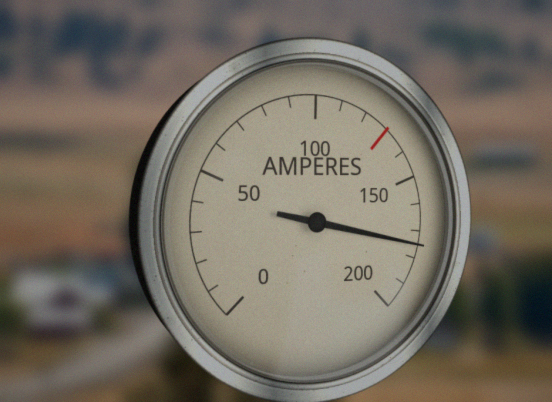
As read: **175** A
